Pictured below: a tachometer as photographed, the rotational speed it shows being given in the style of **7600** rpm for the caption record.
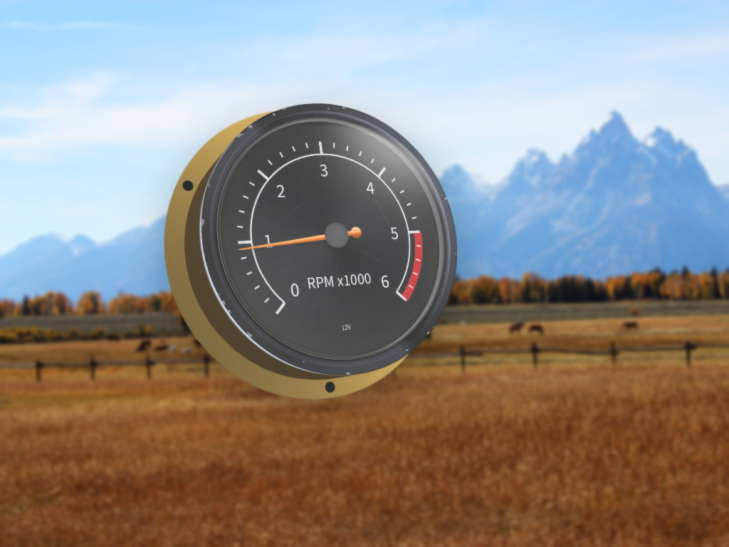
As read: **900** rpm
